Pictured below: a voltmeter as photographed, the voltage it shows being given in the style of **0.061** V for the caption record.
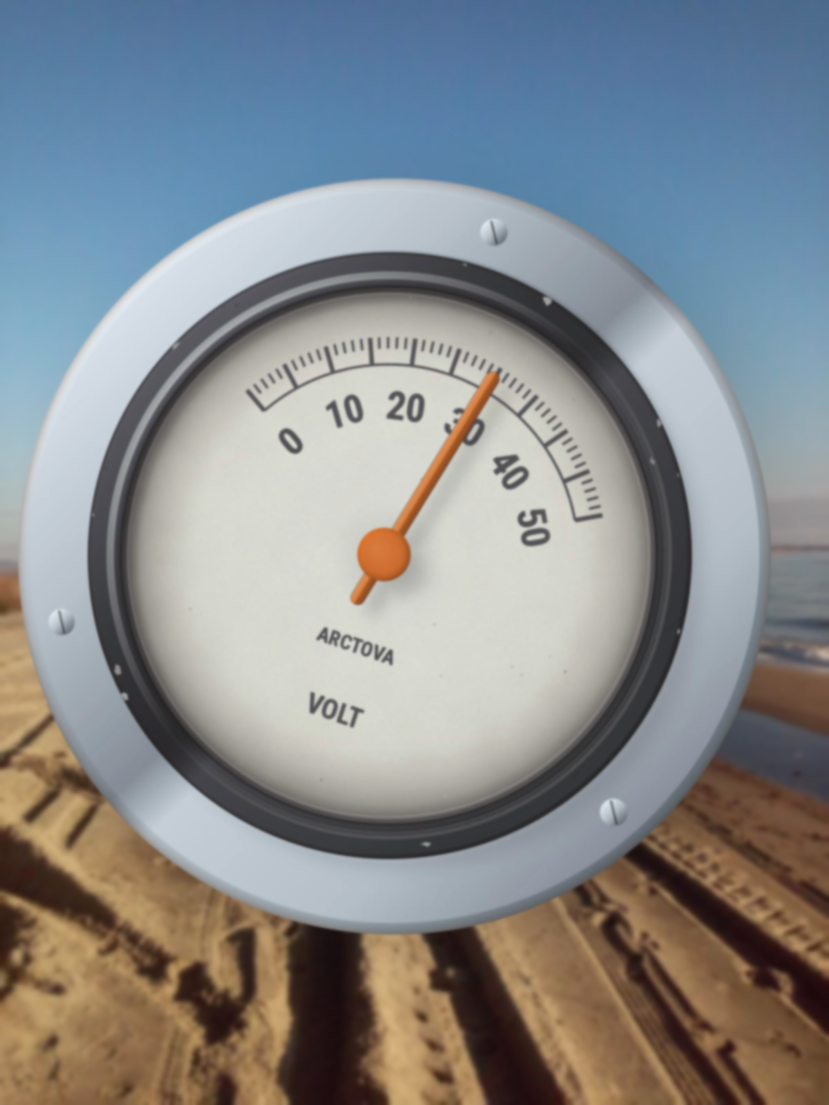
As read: **30** V
